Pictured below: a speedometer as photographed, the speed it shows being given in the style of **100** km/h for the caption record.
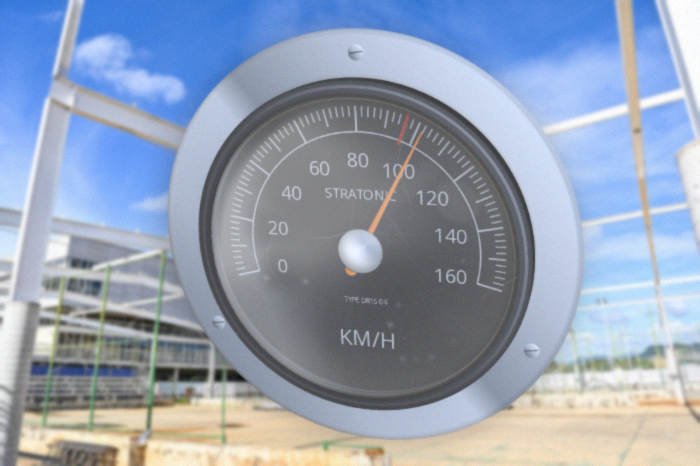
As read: **102** km/h
